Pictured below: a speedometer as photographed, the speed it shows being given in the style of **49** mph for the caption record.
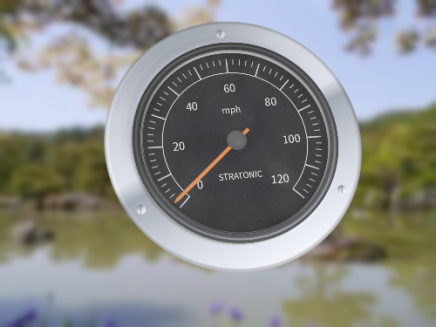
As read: **2** mph
